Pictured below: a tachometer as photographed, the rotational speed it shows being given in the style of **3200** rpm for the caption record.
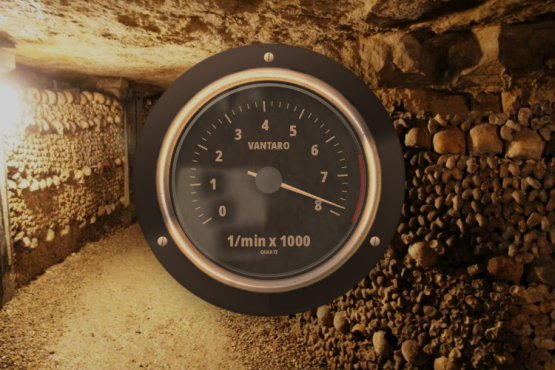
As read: **7800** rpm
